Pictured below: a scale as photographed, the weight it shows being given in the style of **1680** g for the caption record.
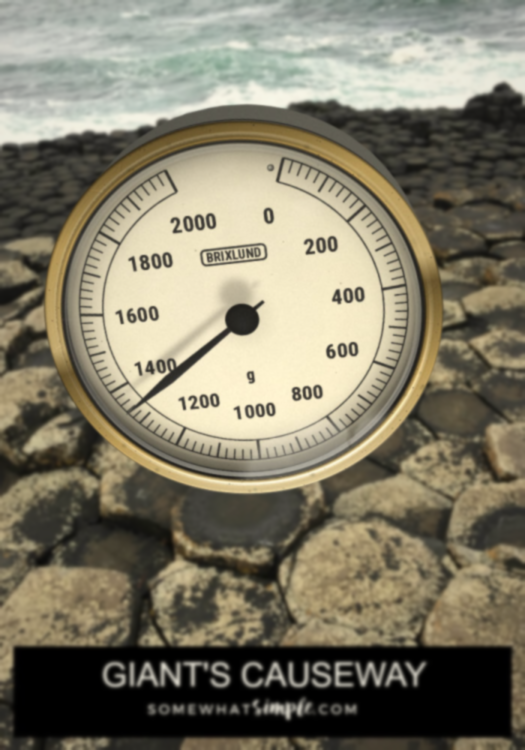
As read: **1340** g
